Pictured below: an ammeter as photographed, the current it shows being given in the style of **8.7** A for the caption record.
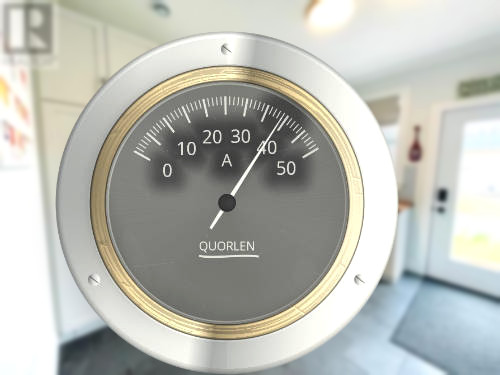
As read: **39** A
